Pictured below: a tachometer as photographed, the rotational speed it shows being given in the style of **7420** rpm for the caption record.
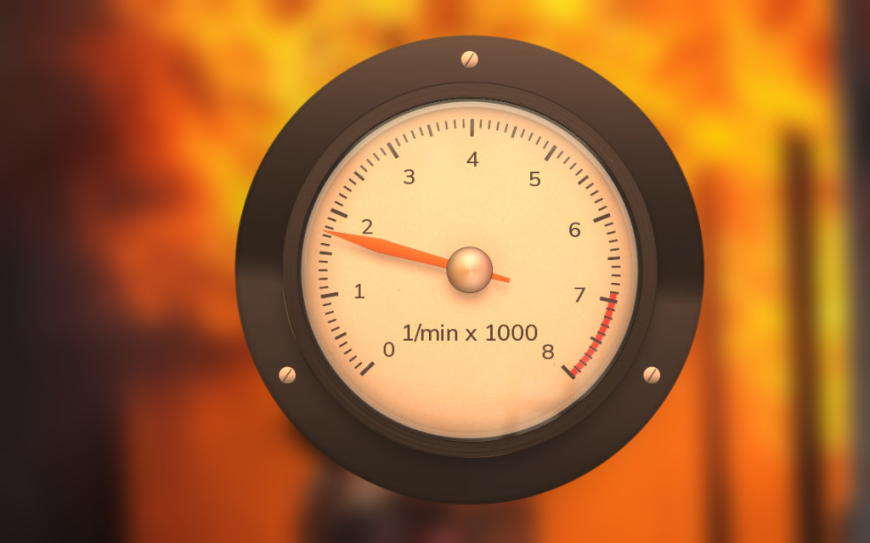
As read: **1750** rpm
